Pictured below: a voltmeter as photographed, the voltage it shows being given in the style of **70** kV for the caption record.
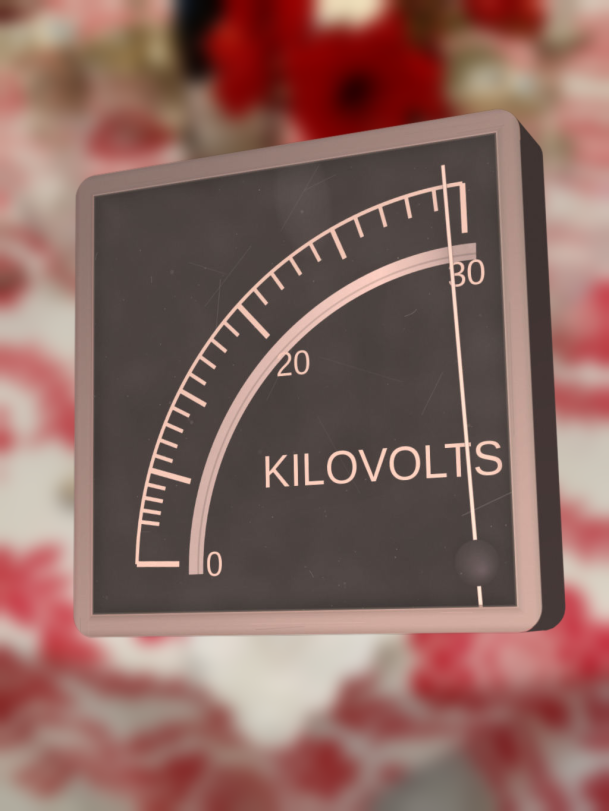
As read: **29.5** kV
